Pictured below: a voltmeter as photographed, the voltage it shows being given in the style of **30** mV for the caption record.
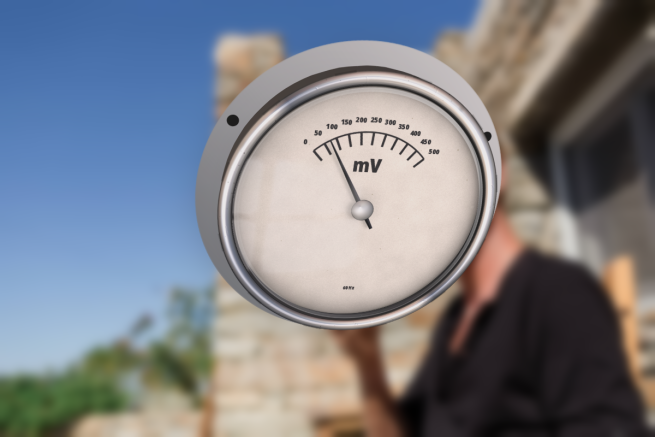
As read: **75** mV
